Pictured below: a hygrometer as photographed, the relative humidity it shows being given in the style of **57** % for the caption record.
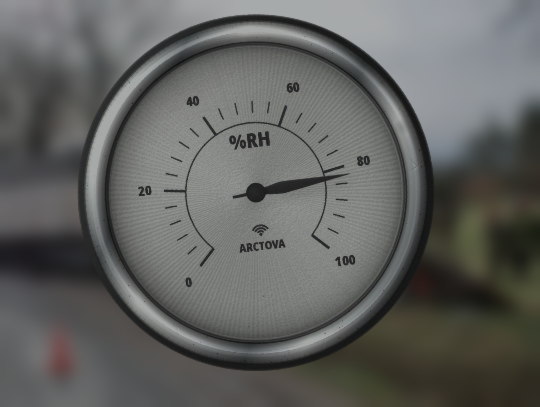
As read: **82** %
